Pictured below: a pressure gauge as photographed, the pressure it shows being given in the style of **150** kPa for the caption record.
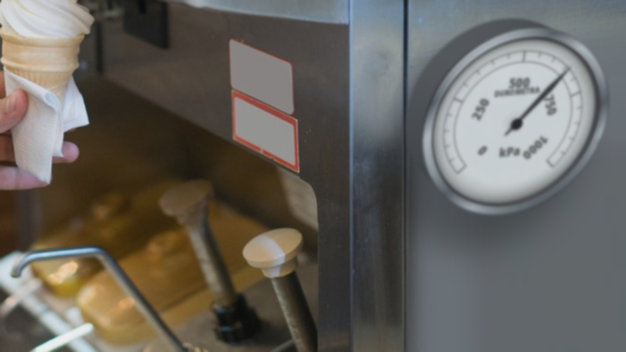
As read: **650** kPa
